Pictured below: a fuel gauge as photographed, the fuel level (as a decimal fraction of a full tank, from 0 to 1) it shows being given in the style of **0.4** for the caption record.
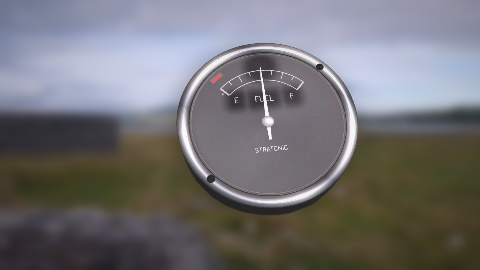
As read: **0.5**
